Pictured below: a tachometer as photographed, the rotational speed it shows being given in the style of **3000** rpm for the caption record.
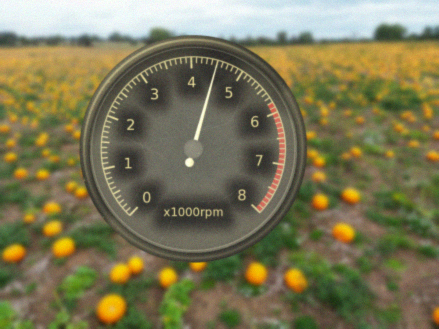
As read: **4500** rpm
